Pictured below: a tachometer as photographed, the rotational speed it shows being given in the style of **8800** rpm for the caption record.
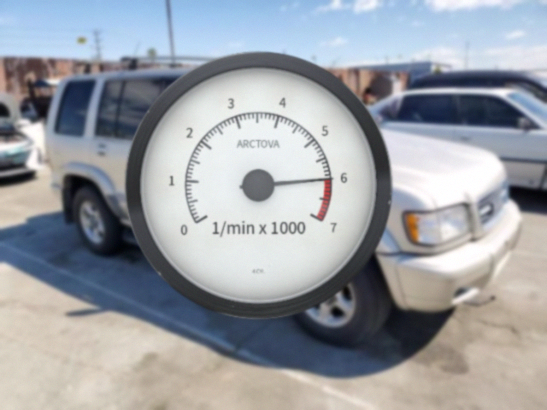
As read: **6000** rpm
